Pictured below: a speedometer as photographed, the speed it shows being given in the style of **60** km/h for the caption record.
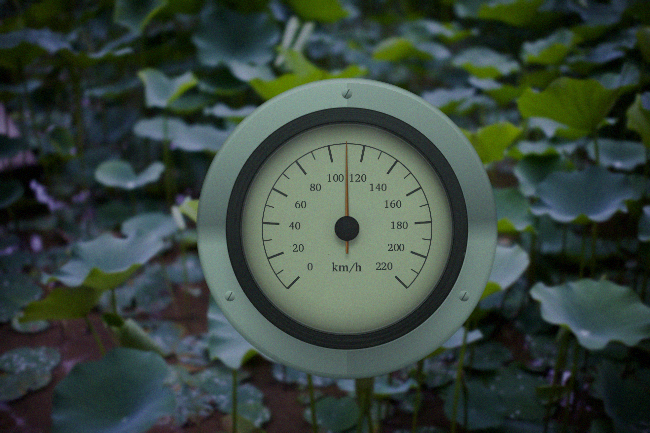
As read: **110** km/h
